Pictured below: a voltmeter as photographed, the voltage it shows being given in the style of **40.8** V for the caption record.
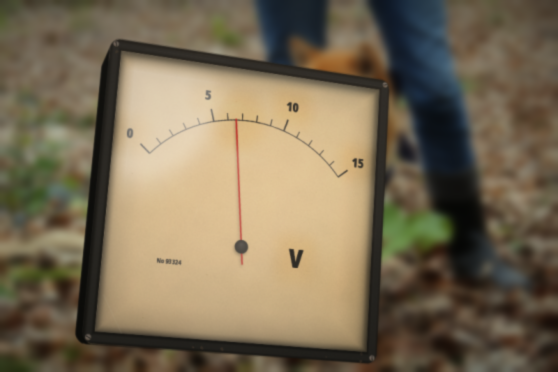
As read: **6.5** V
